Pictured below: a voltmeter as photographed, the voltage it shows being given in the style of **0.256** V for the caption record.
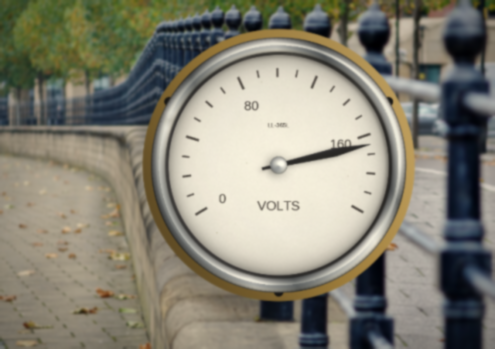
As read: **165** V
